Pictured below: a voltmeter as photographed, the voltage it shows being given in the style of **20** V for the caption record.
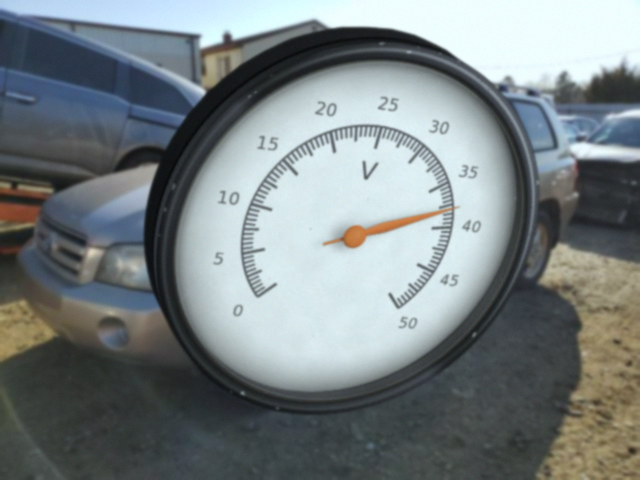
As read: **37.5** V
